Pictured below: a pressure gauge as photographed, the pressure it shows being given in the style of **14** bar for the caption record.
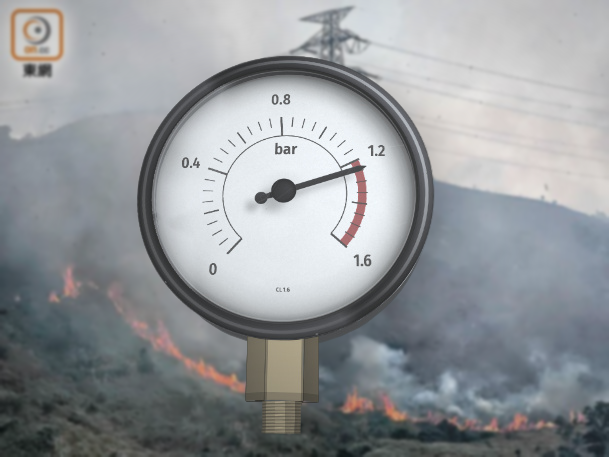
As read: **1.25** bar
